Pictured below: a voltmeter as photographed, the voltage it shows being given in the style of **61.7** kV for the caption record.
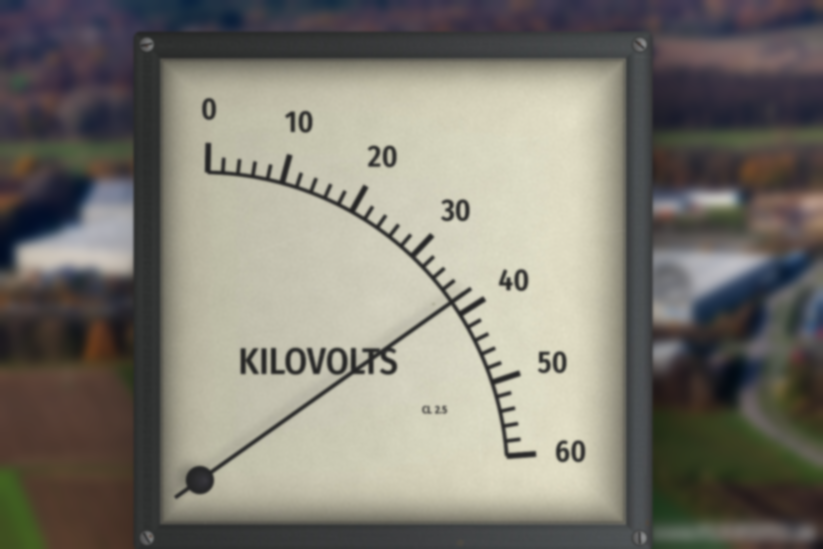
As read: **38** kV
